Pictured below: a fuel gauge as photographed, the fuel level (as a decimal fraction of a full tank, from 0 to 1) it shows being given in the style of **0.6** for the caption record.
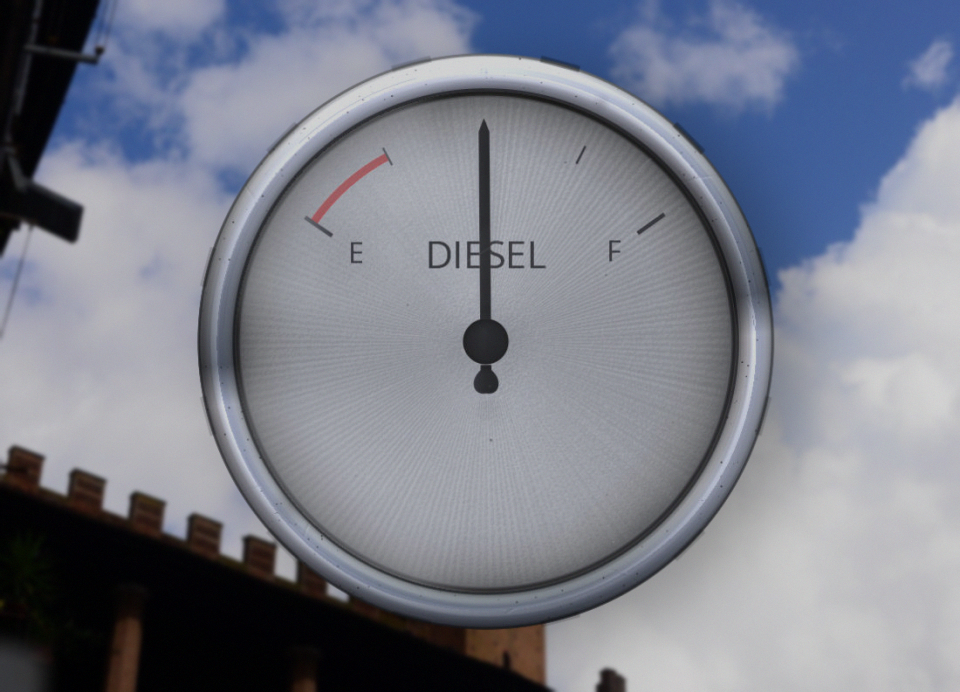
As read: **0.5**
